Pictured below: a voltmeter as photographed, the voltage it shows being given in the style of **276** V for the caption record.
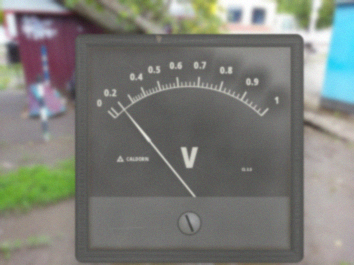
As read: **0.2** V
